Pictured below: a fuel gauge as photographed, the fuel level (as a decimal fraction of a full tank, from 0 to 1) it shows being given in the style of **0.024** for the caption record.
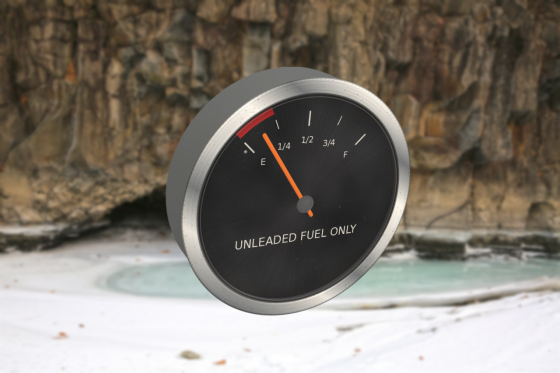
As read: **0.125**
